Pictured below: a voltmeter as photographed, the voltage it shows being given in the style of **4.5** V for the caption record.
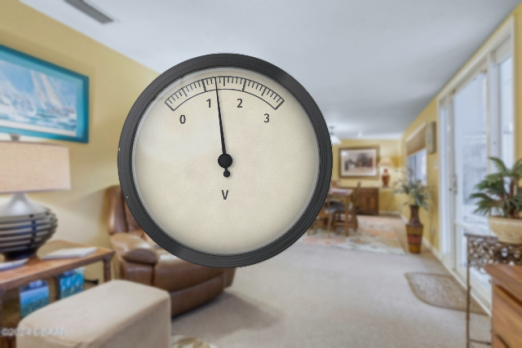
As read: **1.3** V
